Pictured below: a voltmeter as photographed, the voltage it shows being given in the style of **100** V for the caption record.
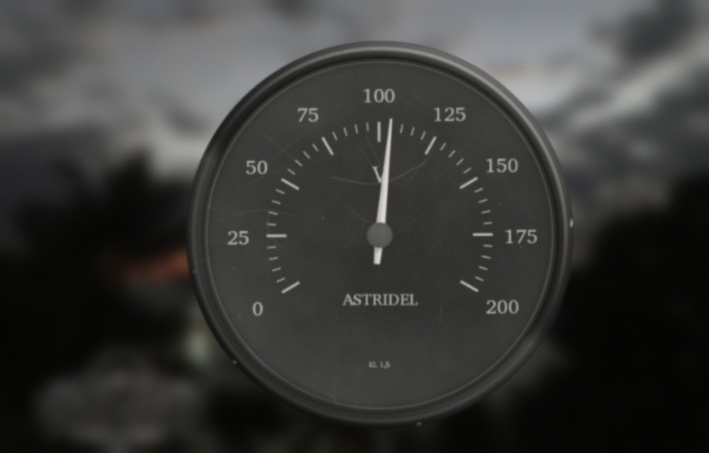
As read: **105** V
